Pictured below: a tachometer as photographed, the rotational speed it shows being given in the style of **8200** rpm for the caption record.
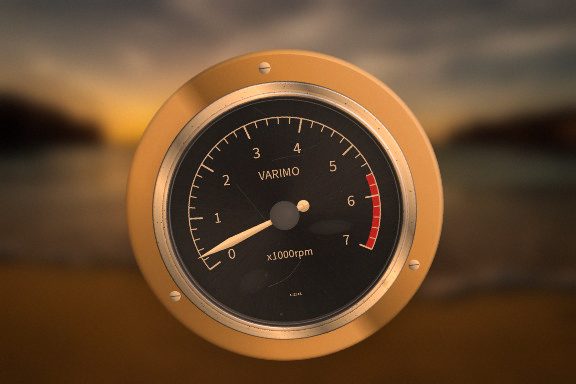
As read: **300** rpm
